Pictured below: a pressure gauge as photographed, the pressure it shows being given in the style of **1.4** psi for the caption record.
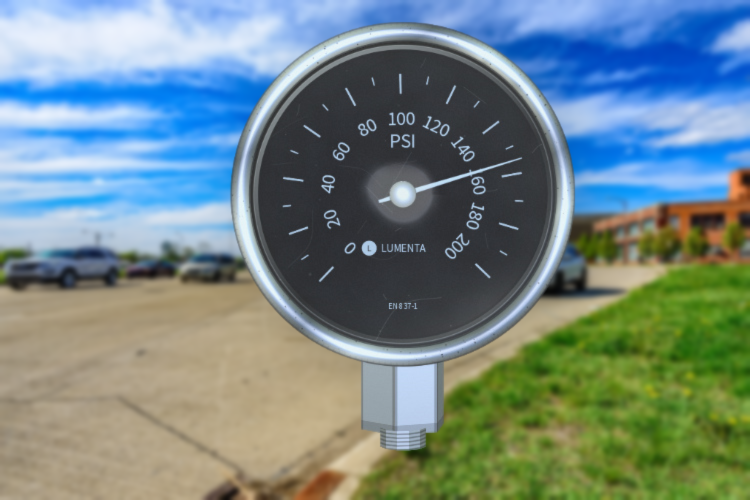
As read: **155** psi
